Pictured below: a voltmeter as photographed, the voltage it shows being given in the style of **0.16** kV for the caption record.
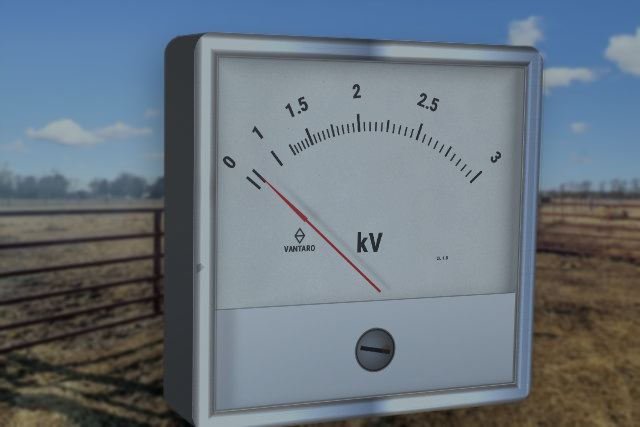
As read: **0.5** kV
